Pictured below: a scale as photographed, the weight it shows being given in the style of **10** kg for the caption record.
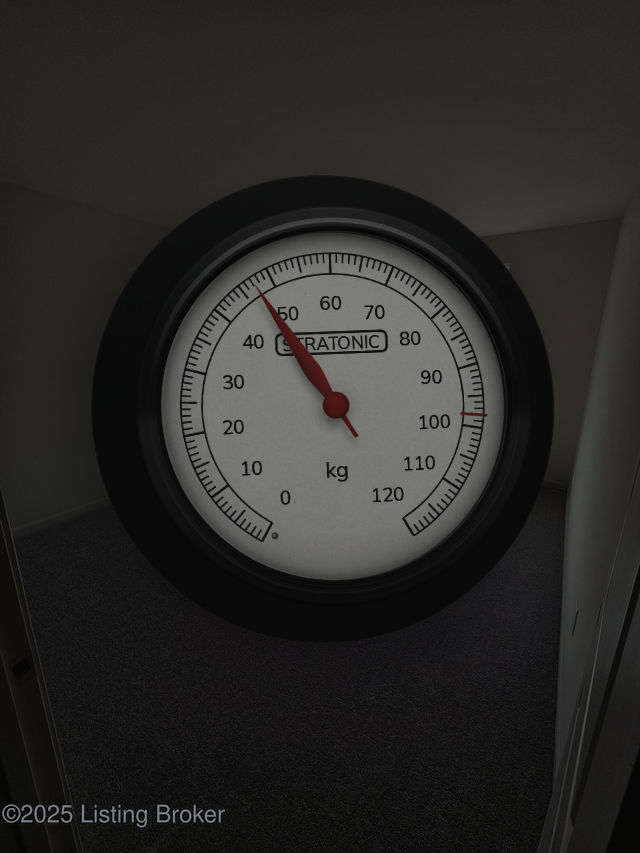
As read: **47** kg
